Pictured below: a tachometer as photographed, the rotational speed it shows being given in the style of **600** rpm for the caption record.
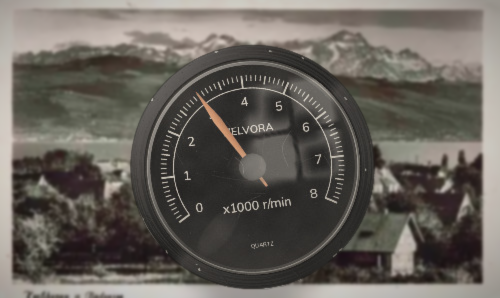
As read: **3000** rpm
